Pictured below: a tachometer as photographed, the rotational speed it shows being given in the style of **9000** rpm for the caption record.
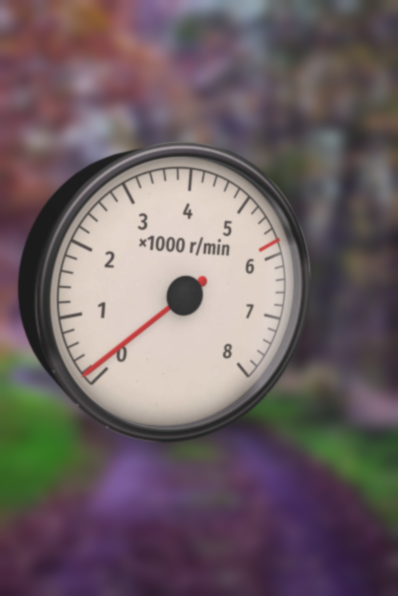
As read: **200** rpm
